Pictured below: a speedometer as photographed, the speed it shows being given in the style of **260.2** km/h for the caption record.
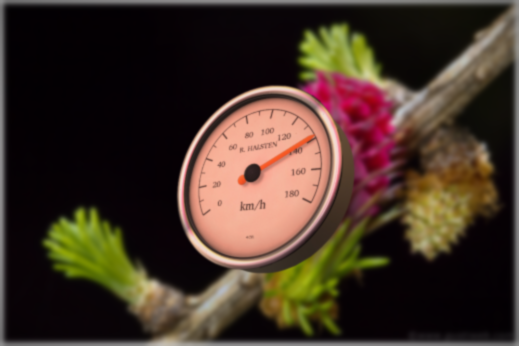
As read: **140** km/h
